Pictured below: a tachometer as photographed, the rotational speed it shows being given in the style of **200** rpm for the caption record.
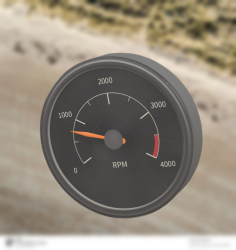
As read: **750** rpm
